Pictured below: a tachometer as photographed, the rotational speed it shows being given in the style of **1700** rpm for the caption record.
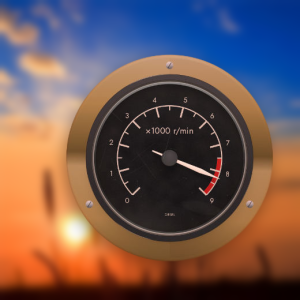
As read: **8250** rpm
